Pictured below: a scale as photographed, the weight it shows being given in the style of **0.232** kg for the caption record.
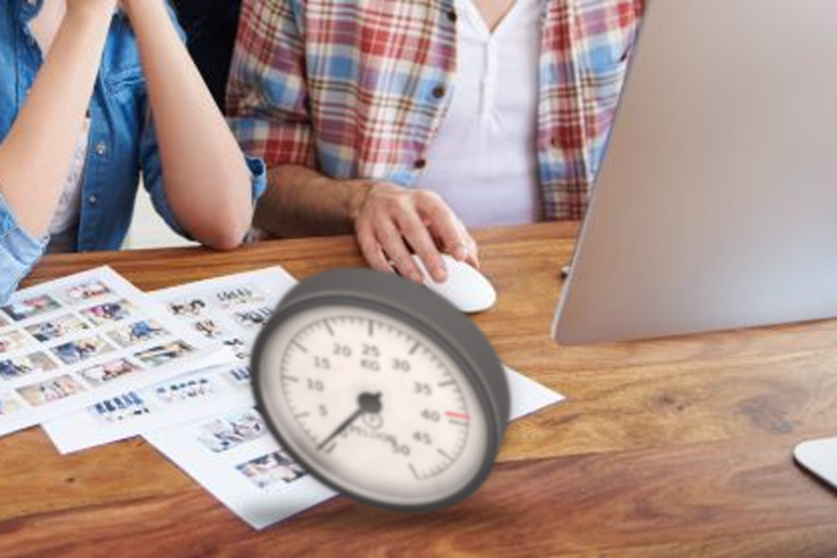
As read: **1** kg
